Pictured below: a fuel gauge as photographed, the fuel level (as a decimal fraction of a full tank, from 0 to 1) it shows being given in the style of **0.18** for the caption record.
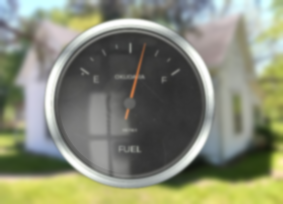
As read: **0.625**
